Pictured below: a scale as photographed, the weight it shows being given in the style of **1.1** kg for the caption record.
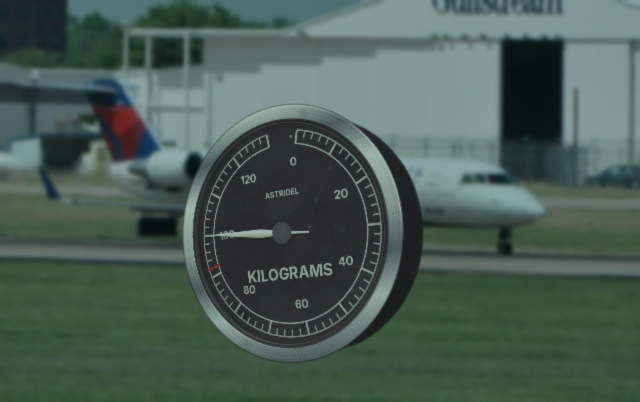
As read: **100** kg
